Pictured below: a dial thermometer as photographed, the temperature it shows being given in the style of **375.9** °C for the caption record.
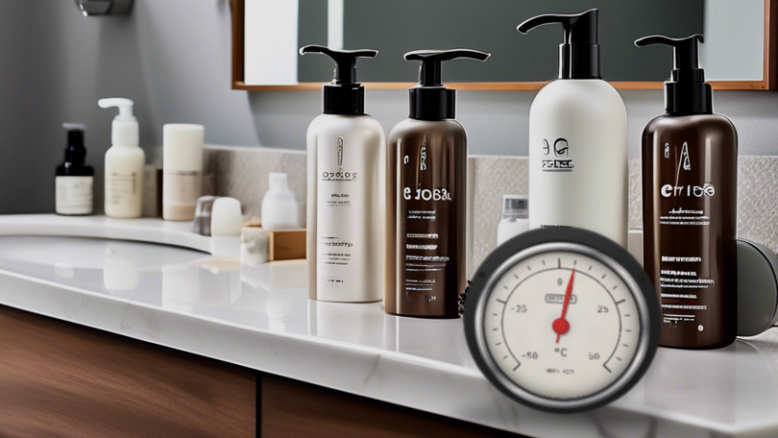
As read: **5** °C
